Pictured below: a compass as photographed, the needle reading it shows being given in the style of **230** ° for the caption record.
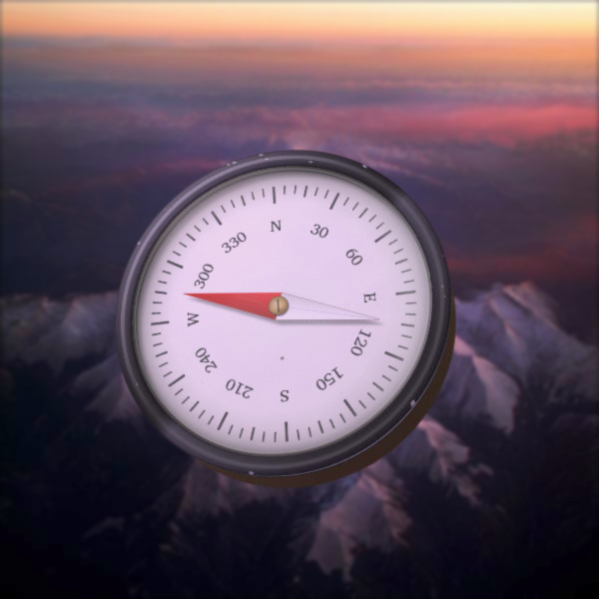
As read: **285** °
